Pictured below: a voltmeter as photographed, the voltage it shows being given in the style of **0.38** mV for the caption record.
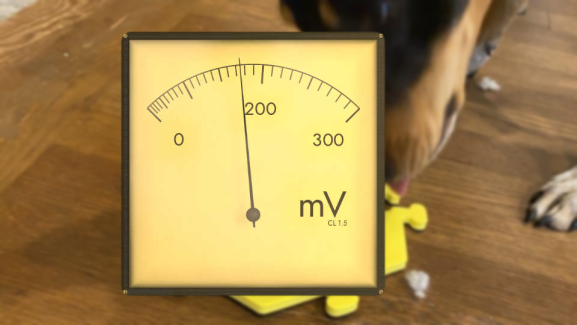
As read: **175** mV
